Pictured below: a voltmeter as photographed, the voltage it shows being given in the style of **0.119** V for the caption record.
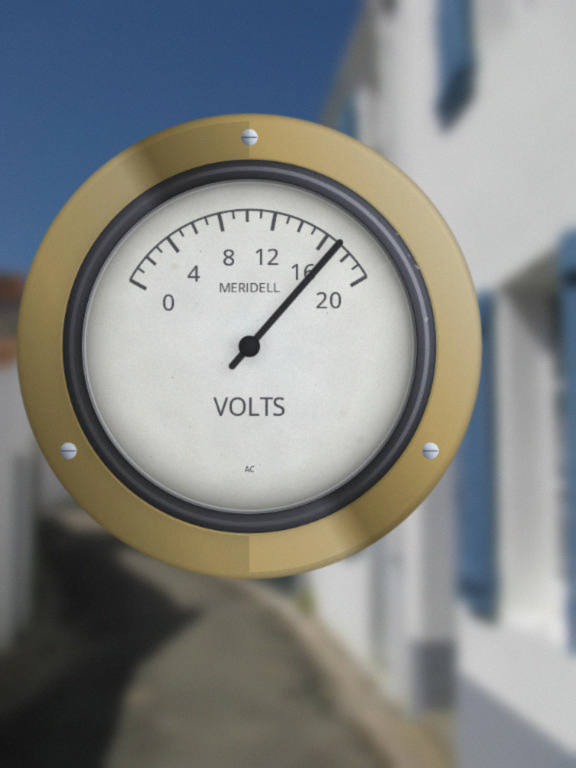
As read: **17** V
